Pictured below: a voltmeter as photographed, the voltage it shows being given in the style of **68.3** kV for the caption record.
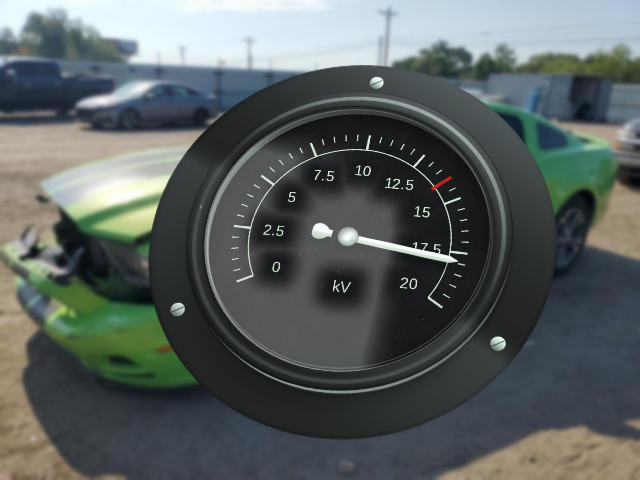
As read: **18** kV
